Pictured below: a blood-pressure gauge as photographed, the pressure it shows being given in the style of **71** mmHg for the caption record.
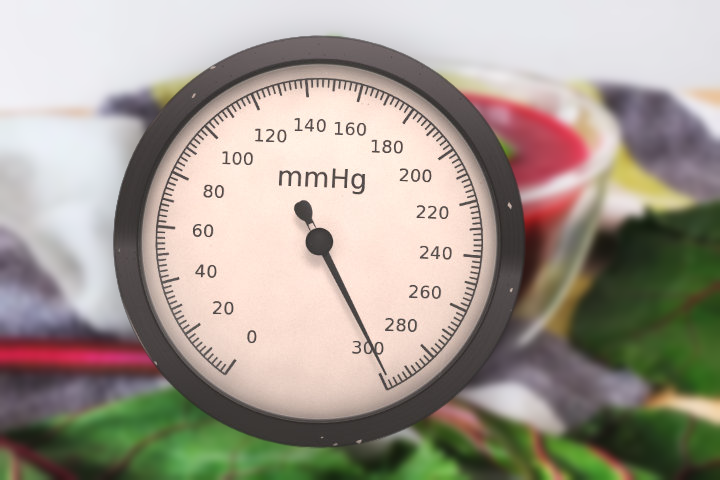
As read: **298** mmHg
